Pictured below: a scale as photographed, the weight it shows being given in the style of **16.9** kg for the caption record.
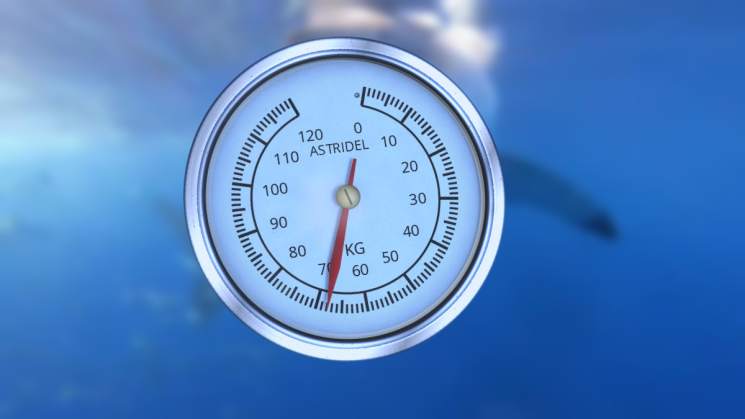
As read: **68** kg
